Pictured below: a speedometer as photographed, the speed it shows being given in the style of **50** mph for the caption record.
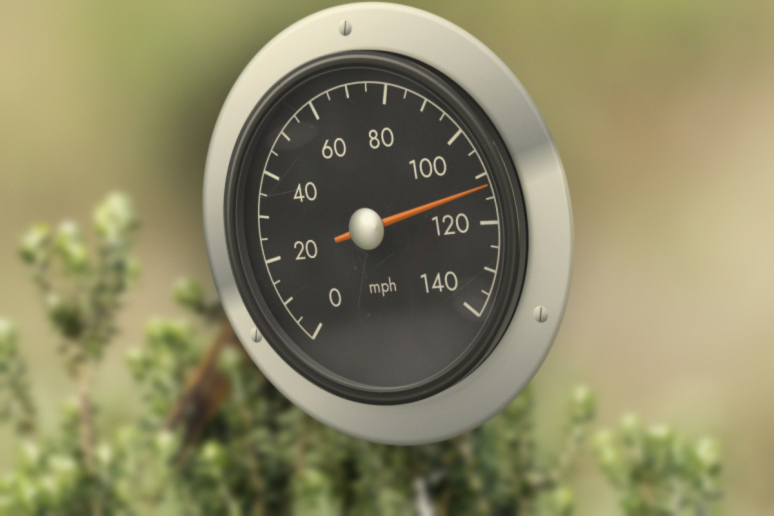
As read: **112.5** mph
